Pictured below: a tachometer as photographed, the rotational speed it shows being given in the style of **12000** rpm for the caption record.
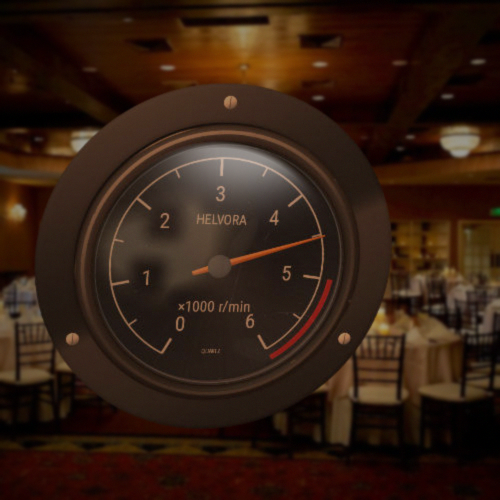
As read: **4500** rpm
